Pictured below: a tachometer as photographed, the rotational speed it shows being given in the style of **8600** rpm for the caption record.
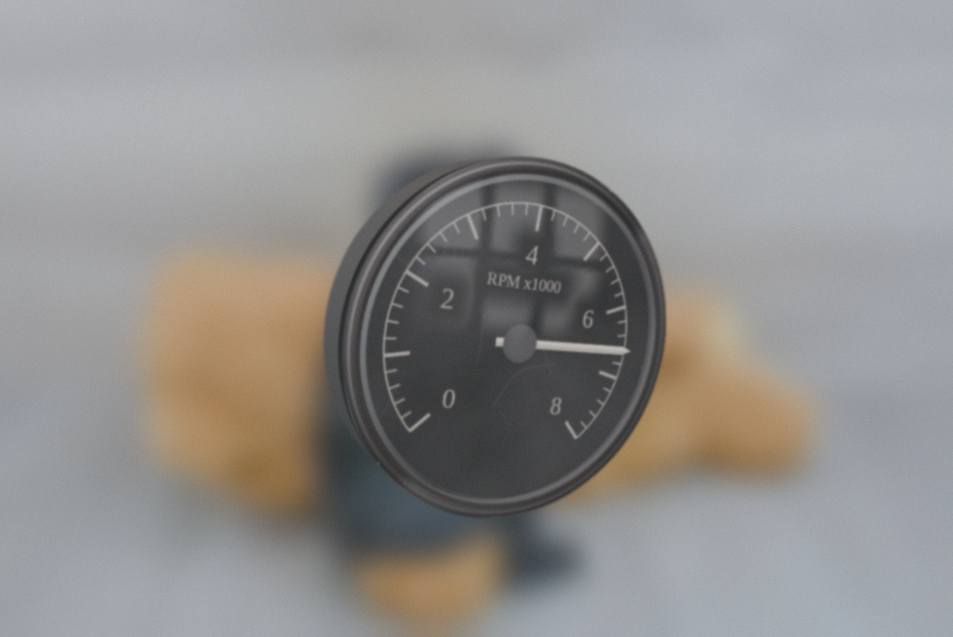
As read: **6600** rpm
